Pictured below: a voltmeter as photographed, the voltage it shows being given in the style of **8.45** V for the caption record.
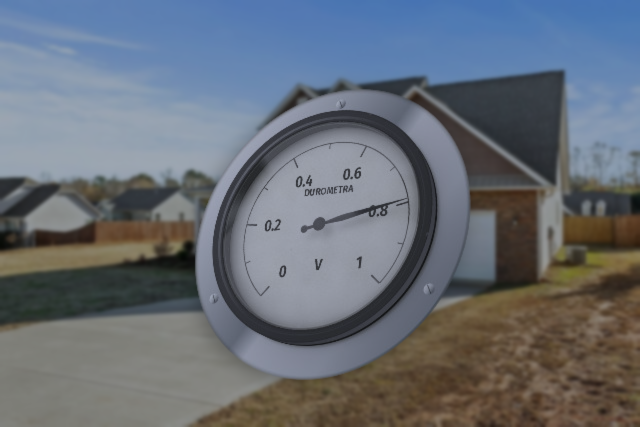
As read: **0.8** V
